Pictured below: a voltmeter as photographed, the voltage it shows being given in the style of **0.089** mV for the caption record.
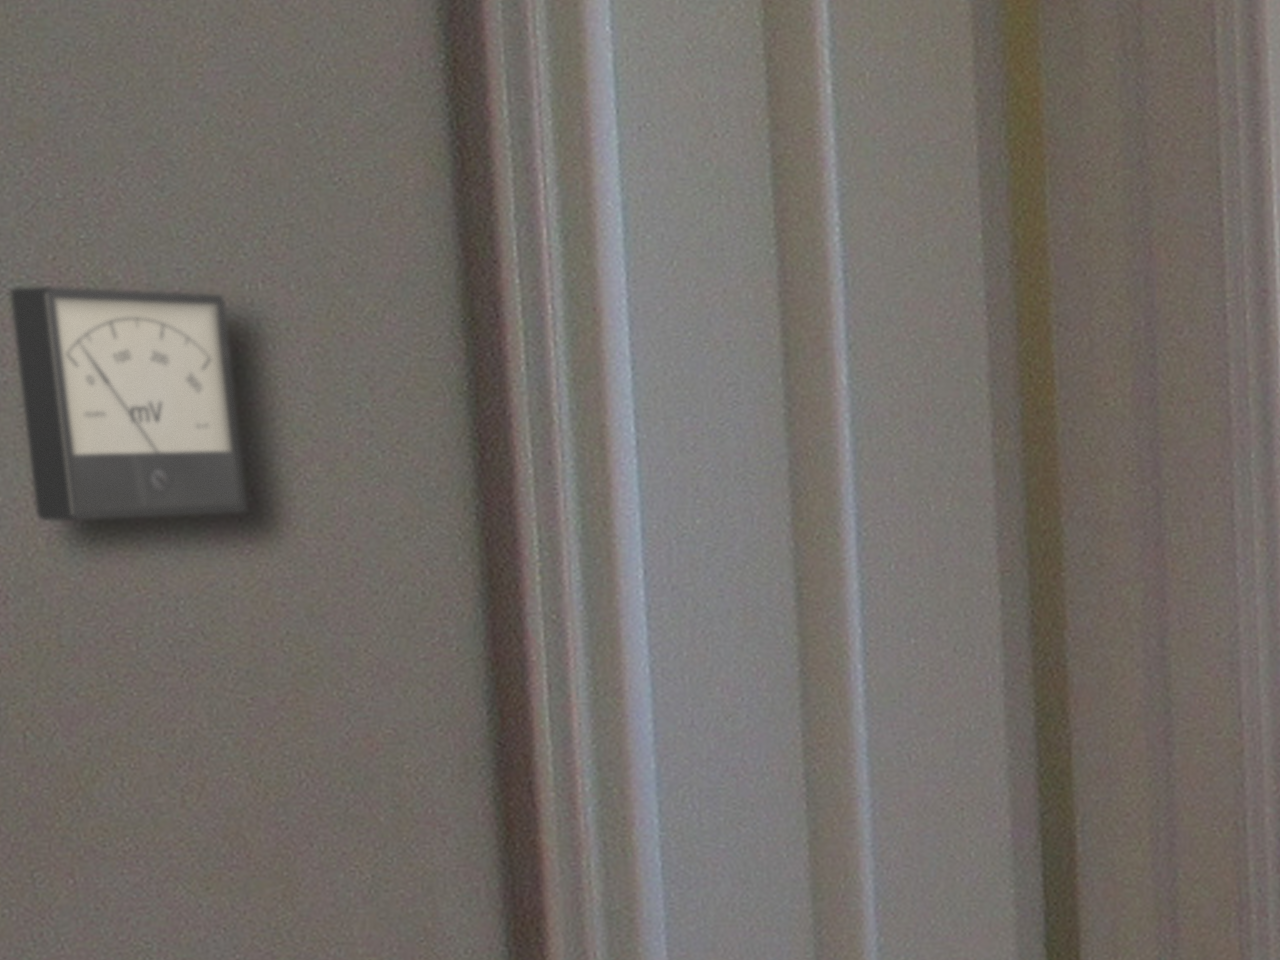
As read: **25** mV
